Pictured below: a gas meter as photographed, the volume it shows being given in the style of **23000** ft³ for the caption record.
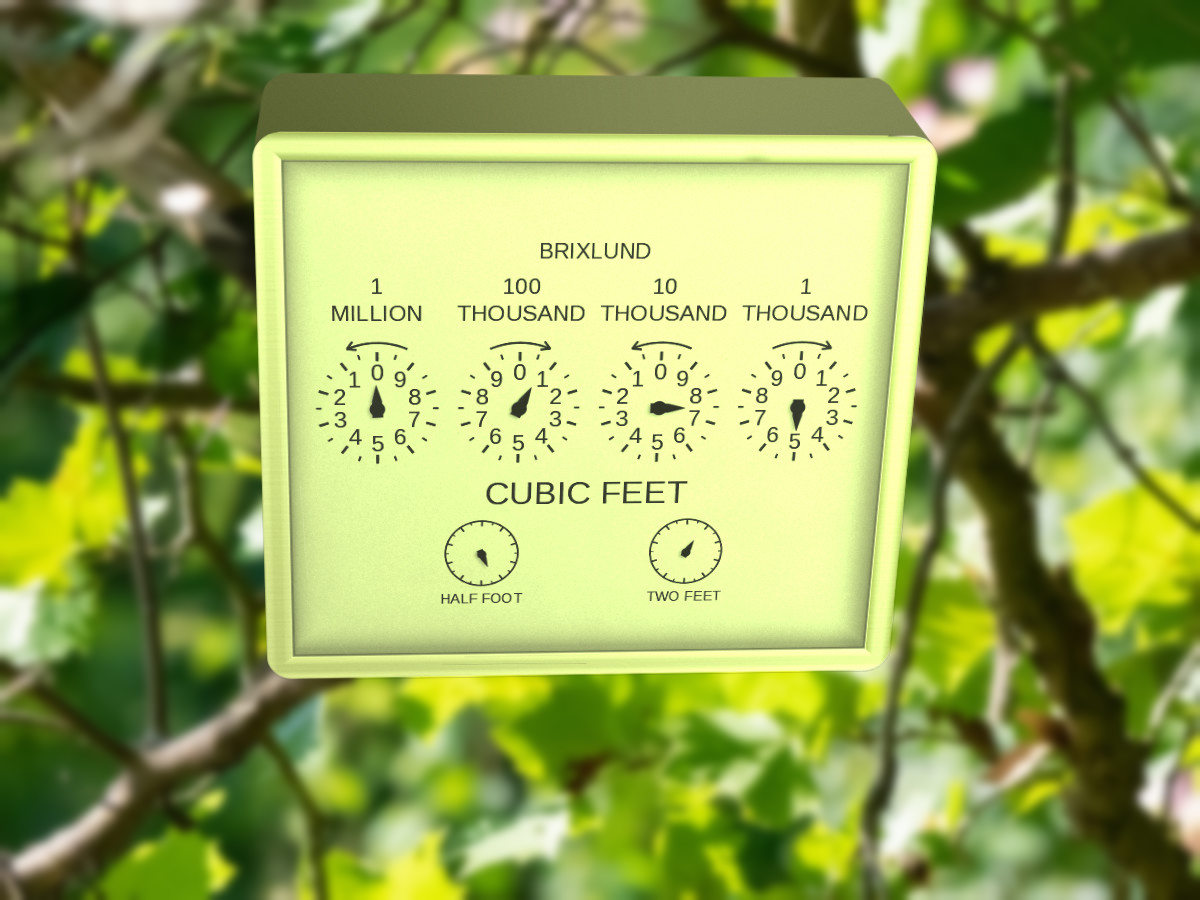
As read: **7500** ft³
